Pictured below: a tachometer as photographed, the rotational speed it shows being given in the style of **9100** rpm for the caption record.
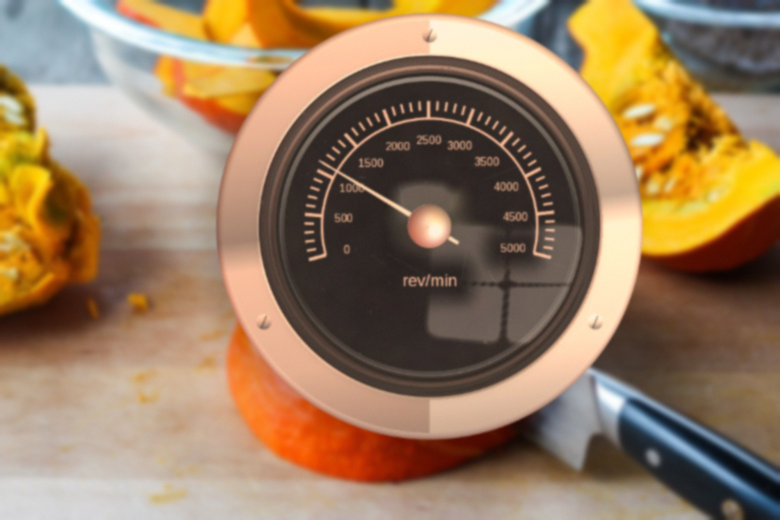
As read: **1100** rpm
